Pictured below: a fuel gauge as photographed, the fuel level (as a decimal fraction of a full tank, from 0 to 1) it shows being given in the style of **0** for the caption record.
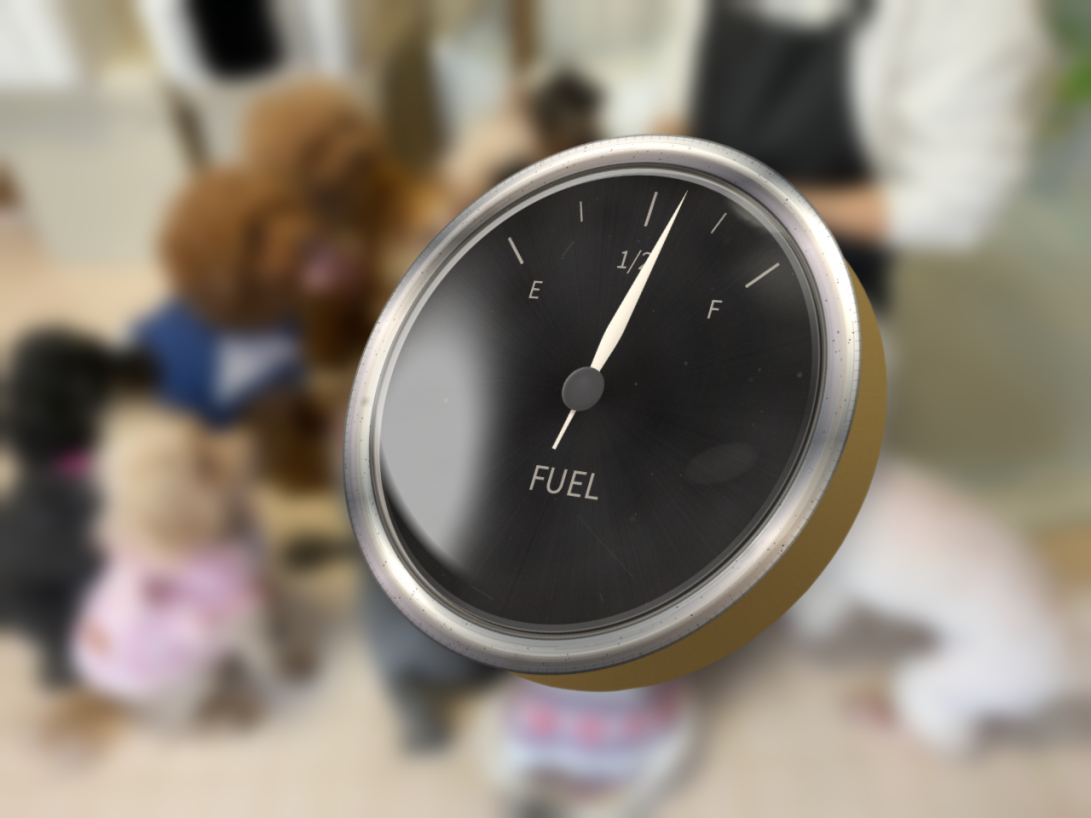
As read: **0.625**
